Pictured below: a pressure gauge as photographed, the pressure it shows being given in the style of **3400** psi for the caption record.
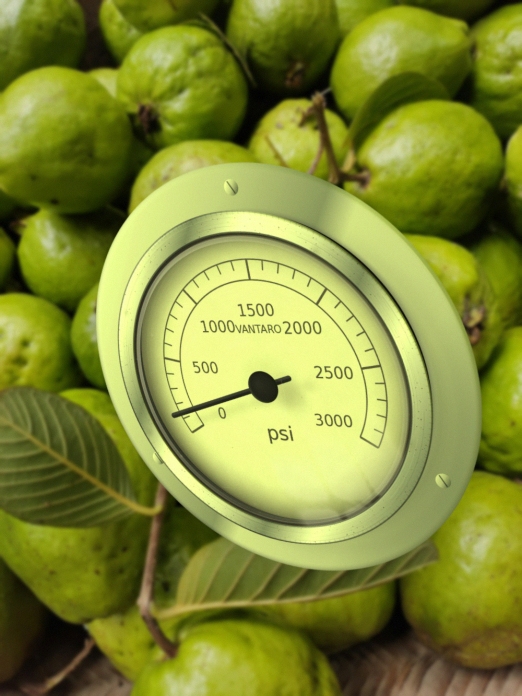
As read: **150** psi
